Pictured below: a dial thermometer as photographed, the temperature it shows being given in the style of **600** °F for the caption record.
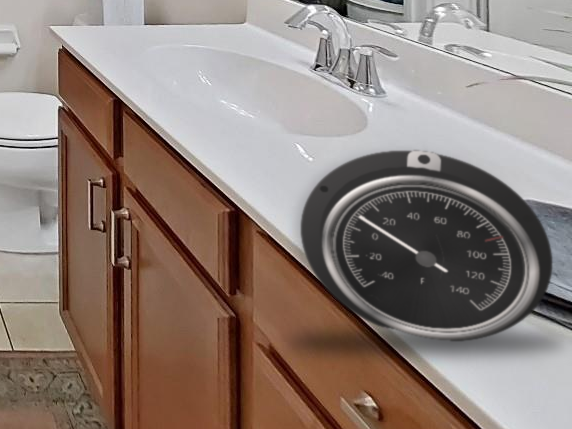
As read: **10** °F
